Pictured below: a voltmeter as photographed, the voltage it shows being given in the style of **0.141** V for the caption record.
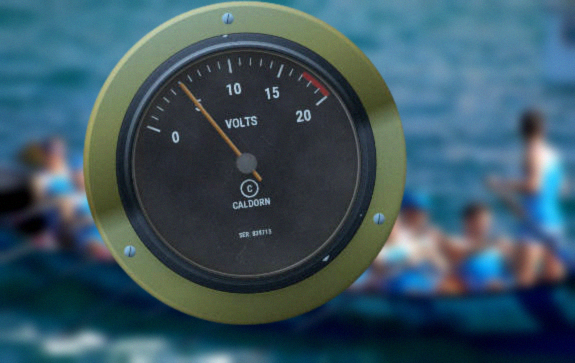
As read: **5** V
